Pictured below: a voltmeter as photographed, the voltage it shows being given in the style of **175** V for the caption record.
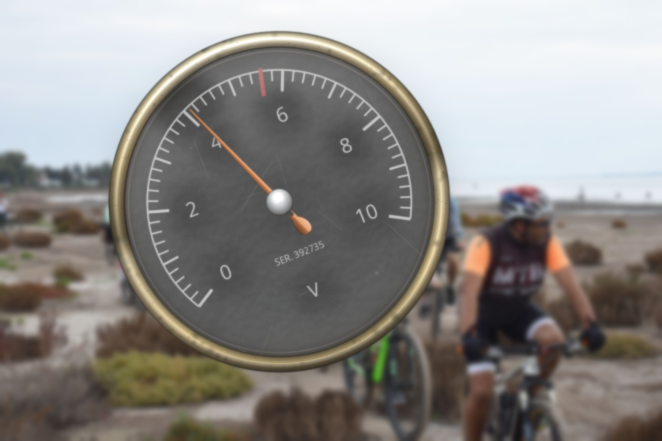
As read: **4.1** V
